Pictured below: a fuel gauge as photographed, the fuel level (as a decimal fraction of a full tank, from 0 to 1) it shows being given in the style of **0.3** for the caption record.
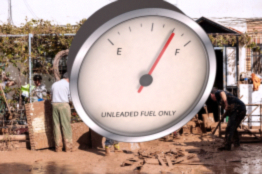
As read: **0.75**
